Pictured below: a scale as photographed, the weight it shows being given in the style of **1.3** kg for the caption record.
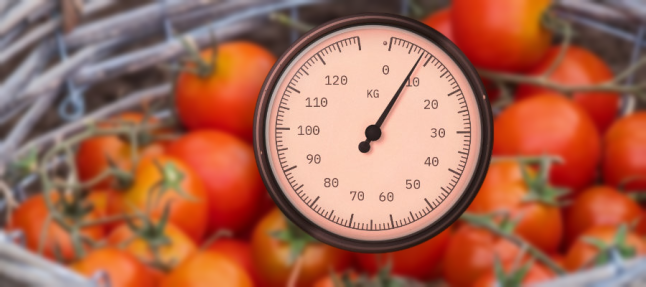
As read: **8** kg
